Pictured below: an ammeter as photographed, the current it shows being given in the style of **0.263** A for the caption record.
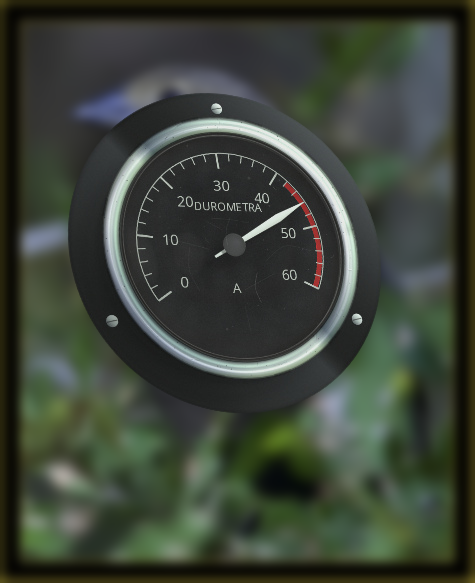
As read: **46** A
